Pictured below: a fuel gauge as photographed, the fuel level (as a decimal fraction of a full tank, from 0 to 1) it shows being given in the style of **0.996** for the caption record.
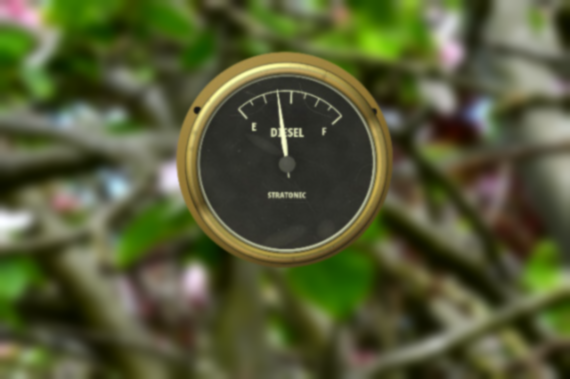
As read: **0.375**
